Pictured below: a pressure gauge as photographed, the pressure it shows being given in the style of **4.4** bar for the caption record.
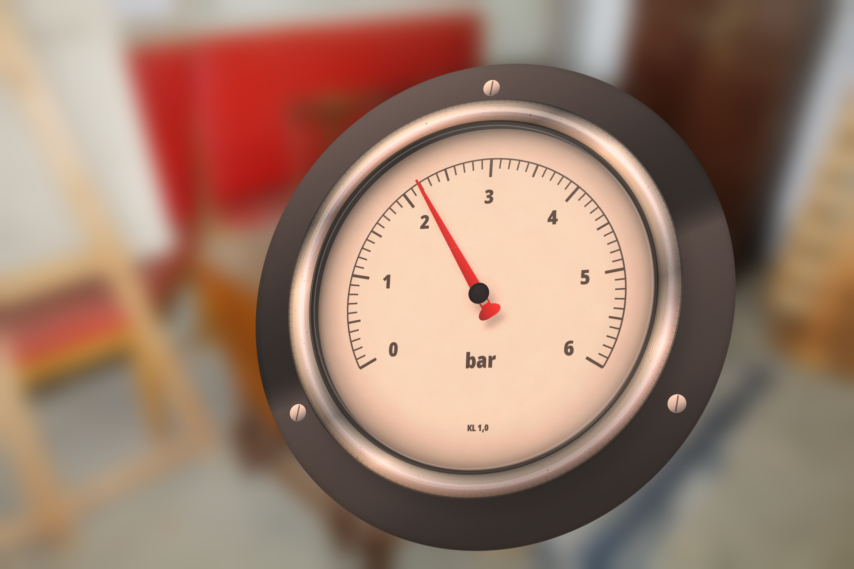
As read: **2.2** bar
